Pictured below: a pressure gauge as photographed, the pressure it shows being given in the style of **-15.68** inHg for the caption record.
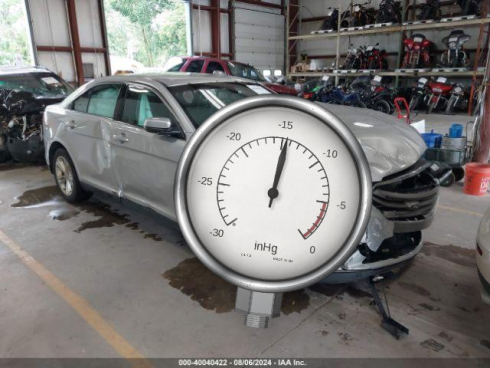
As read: **-14.5** inHg
